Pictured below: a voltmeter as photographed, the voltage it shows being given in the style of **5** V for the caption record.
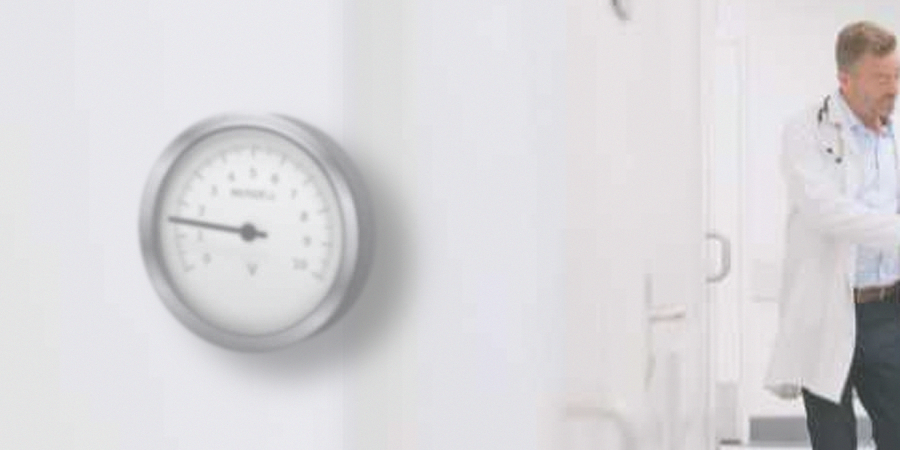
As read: **1.5** V
